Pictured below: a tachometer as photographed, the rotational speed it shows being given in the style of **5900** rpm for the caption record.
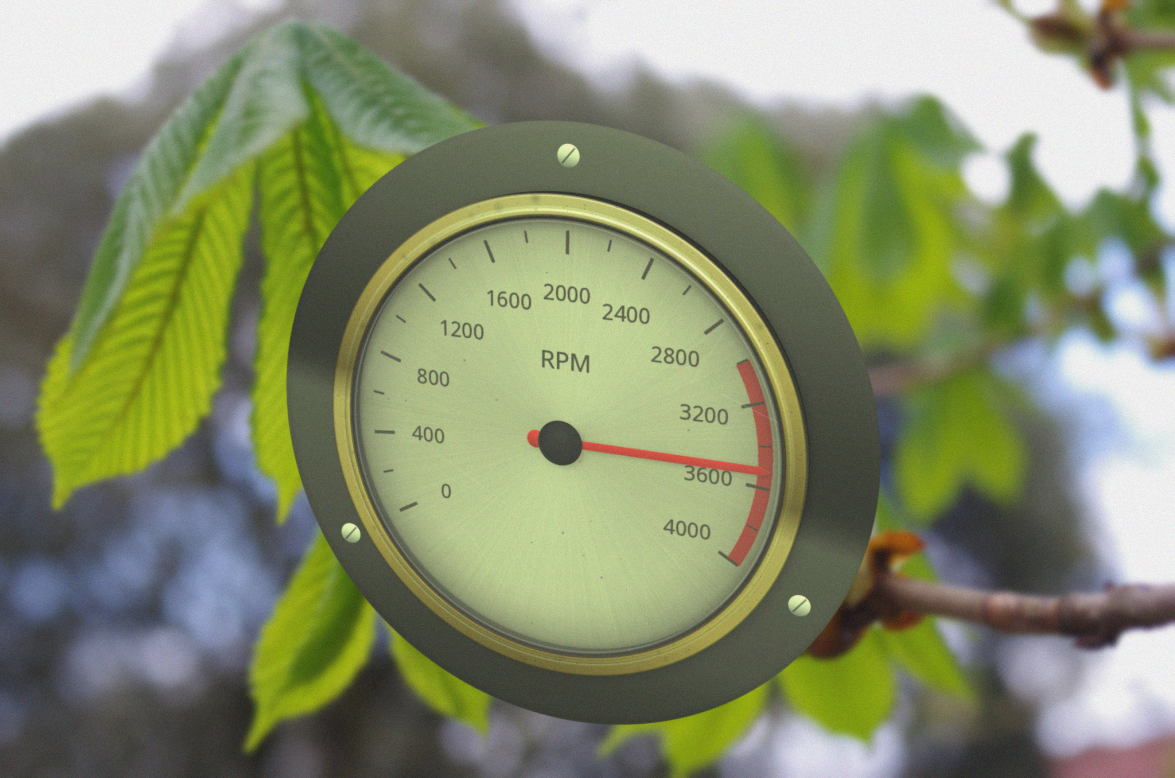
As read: **3500** rpm
